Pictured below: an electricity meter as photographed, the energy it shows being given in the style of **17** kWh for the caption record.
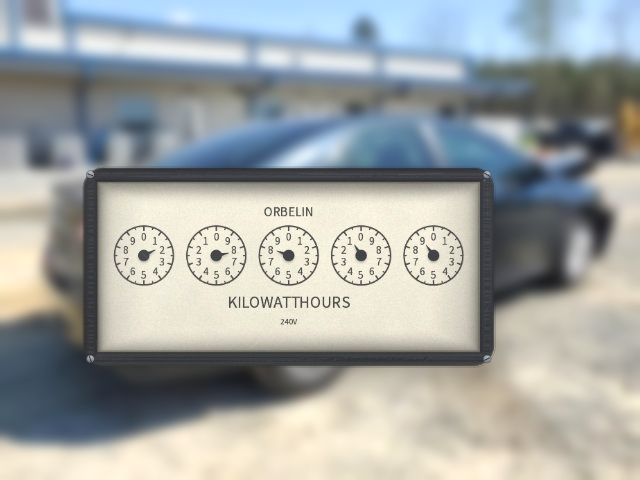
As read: **17809** kWh
